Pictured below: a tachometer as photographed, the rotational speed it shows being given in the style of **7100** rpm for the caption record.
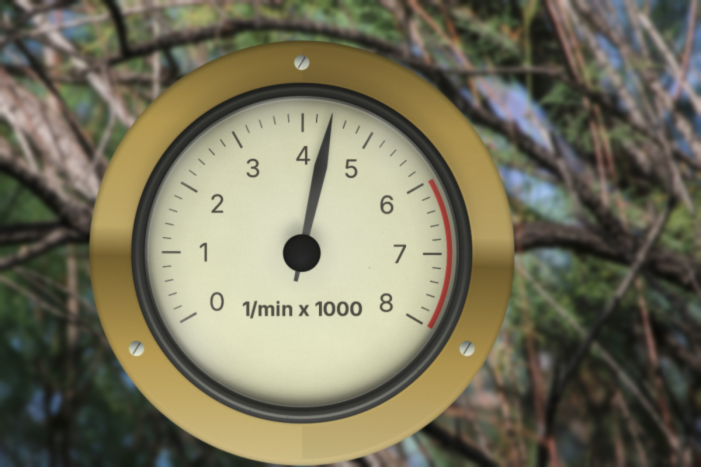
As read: **4400** rpm
